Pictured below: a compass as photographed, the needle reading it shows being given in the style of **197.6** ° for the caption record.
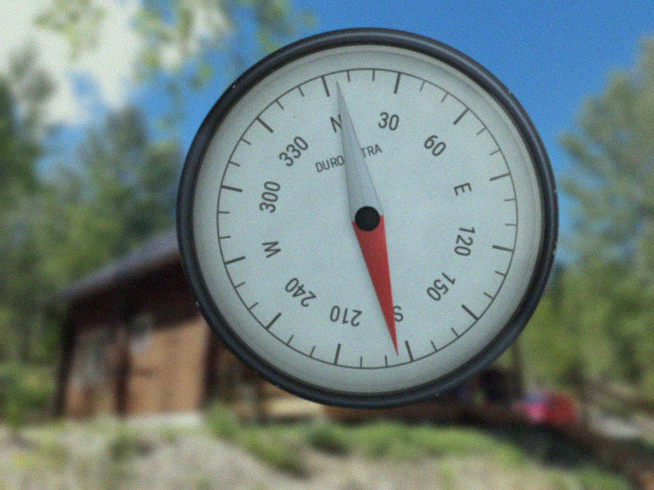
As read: **185** °
